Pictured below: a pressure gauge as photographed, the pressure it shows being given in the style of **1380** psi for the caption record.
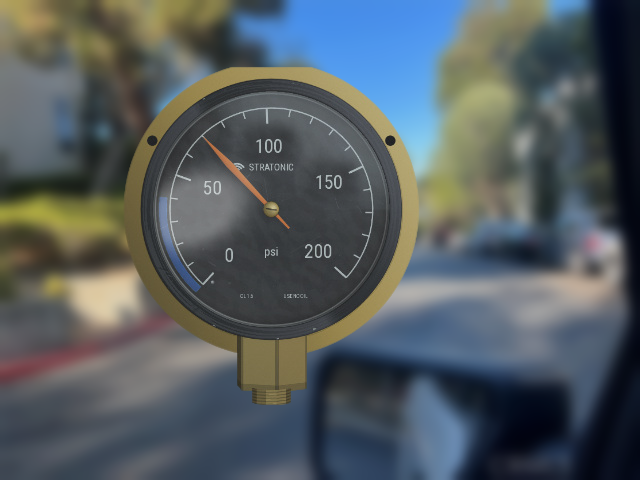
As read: **70** psi
